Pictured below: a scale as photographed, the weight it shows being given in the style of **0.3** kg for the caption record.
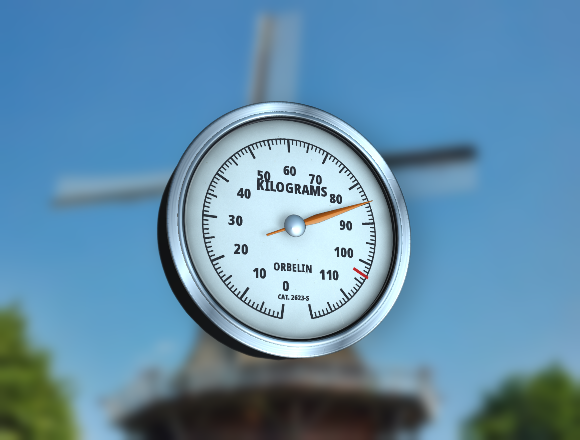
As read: **85** kg
